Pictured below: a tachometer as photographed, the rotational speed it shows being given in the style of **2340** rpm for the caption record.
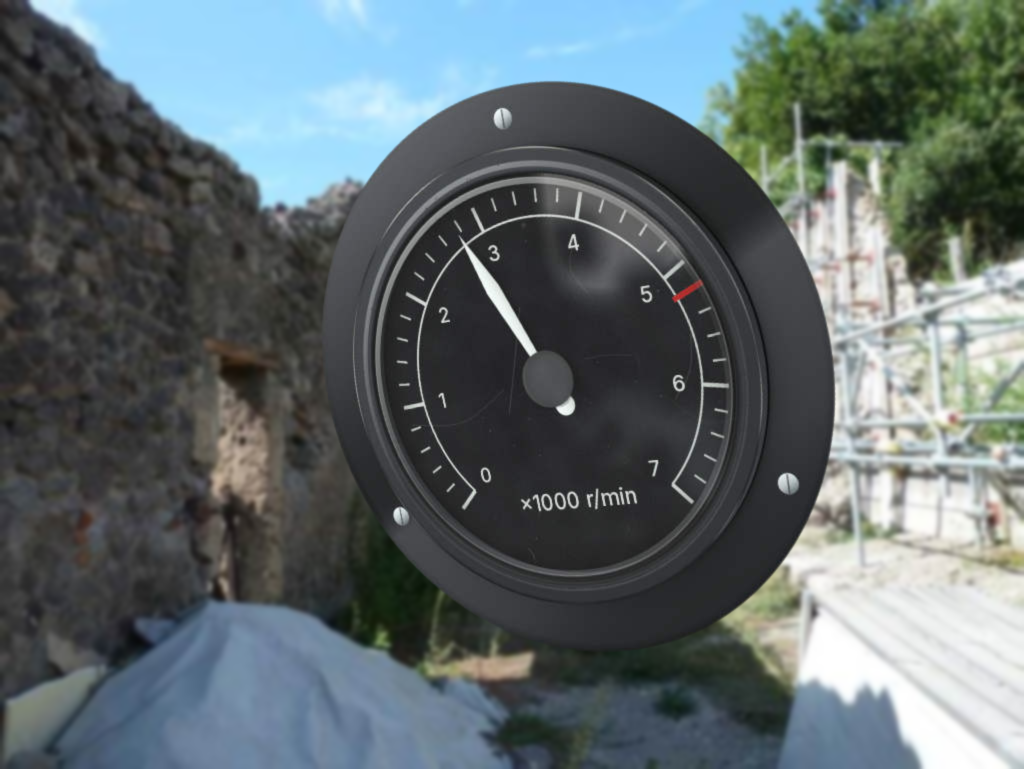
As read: **2800** rpm
